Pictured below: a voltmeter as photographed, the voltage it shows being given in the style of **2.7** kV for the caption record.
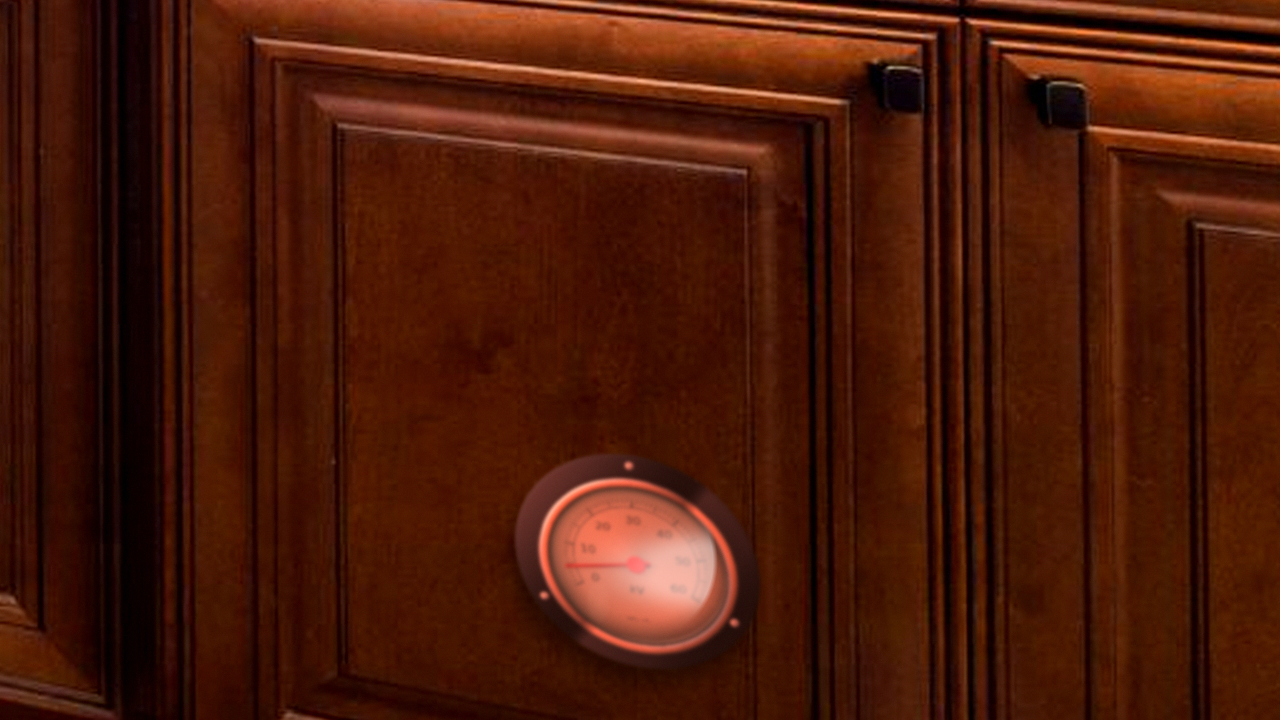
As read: **5** kV
